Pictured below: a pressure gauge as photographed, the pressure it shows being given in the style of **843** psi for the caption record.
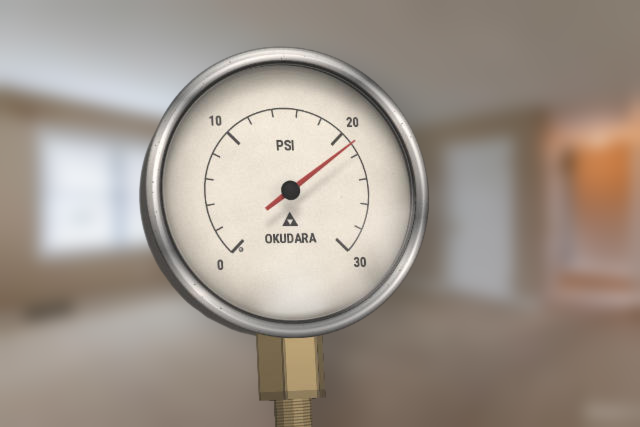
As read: **21** psi
